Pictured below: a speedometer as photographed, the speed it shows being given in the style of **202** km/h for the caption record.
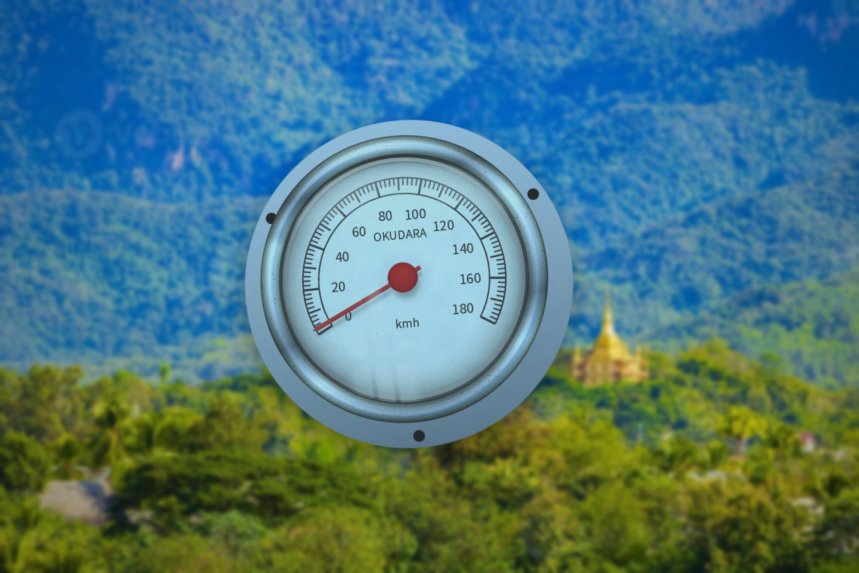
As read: **2** km/h
